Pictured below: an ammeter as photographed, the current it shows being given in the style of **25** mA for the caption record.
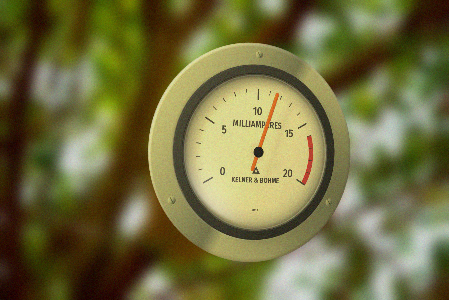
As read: **11.5** mA
